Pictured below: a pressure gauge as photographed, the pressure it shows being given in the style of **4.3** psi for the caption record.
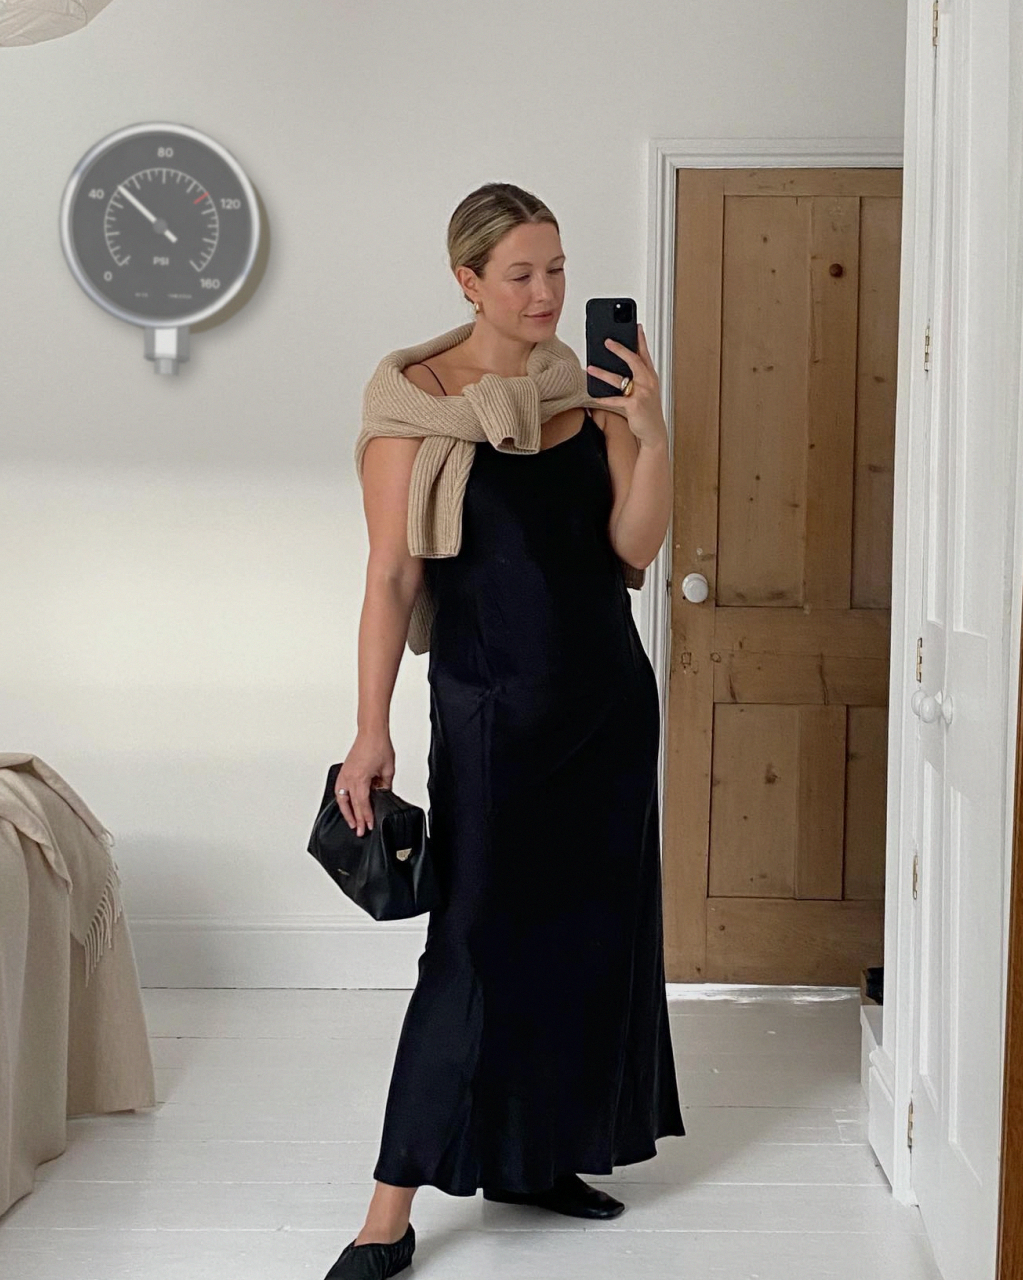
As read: **50** psi
